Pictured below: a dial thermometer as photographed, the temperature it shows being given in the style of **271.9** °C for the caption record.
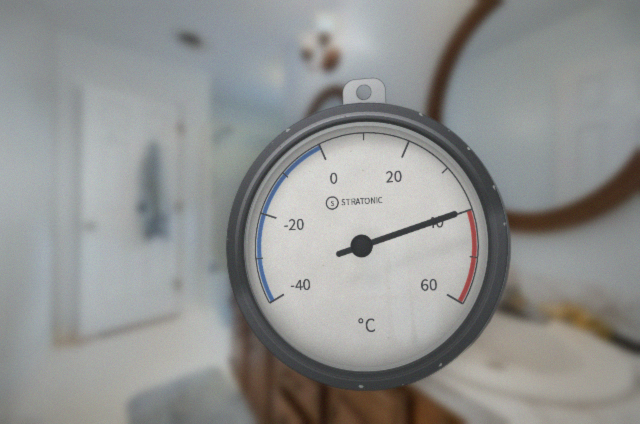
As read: **40** °C
